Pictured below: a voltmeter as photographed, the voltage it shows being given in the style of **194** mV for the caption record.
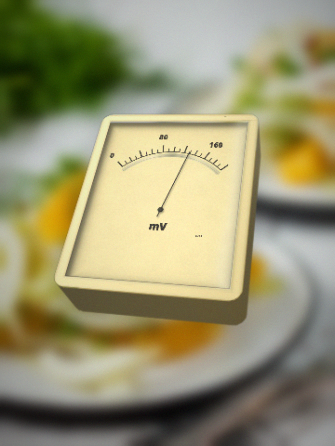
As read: **130** mV
